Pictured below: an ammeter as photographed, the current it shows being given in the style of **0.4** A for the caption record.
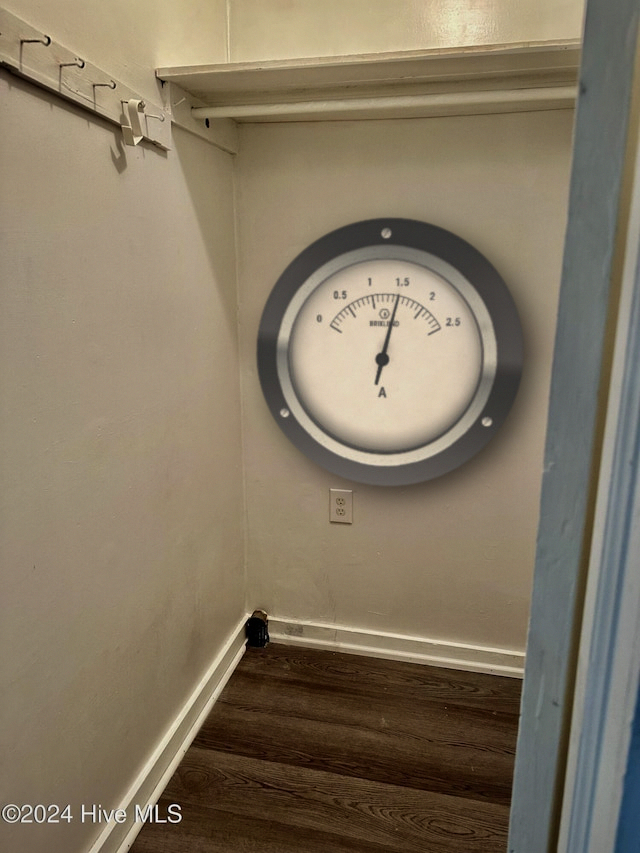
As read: **1.5** A
